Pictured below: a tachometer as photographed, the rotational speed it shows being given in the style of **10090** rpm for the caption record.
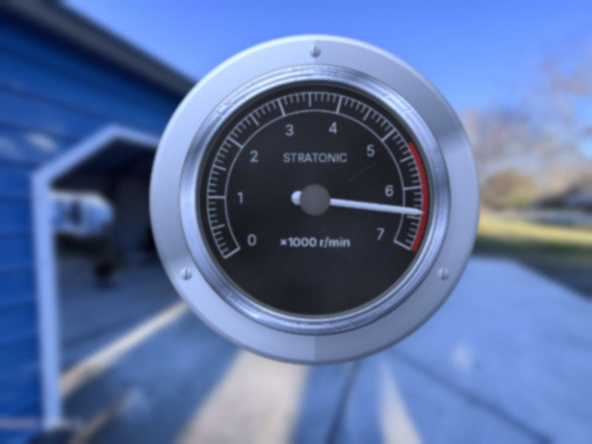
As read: **6400** rpm
